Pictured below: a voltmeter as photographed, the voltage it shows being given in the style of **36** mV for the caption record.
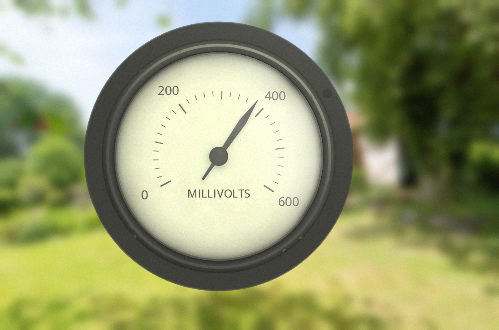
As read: **380** mV
